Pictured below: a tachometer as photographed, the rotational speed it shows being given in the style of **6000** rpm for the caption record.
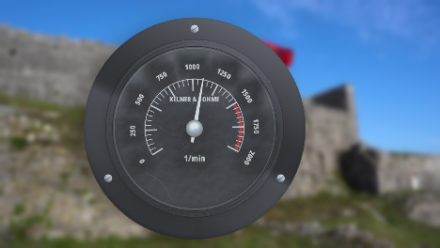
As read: **1100** rpm
